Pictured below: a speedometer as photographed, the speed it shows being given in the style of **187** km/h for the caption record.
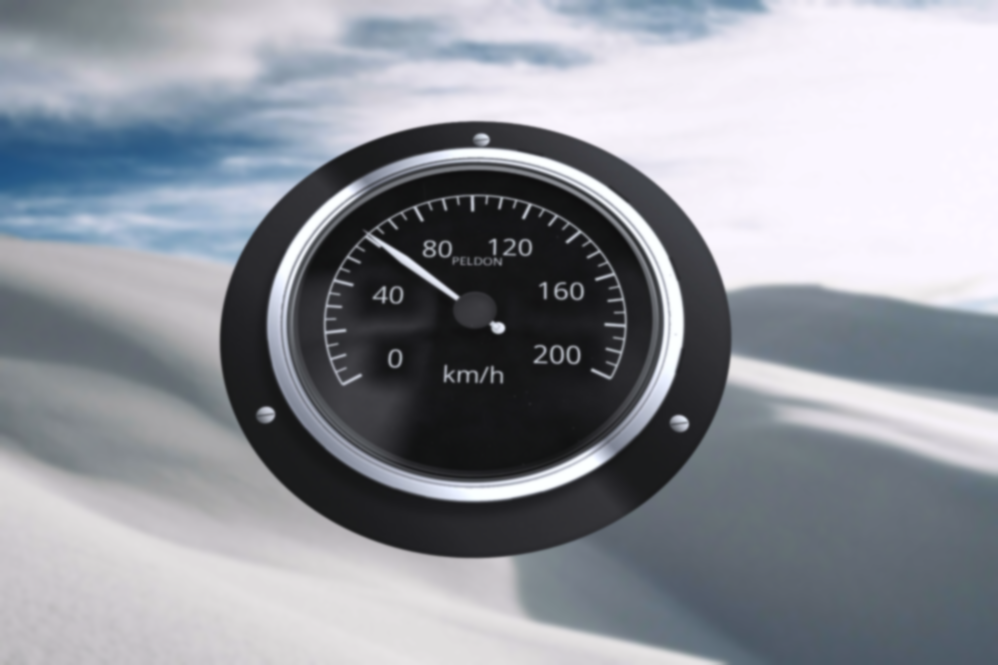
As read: **60** km/h
